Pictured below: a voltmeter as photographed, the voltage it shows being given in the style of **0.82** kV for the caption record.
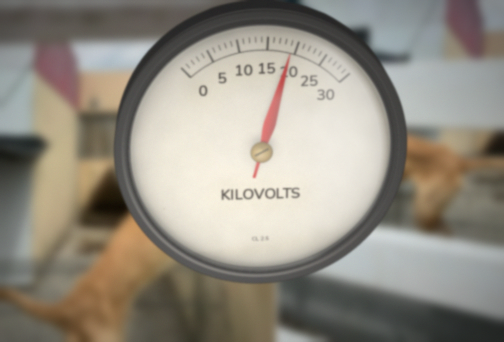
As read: **19** kV
